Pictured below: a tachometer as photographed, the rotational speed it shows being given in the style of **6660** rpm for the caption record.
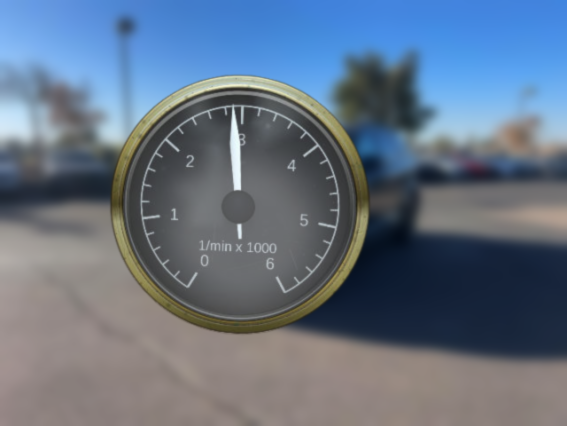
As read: **2900** rpm
